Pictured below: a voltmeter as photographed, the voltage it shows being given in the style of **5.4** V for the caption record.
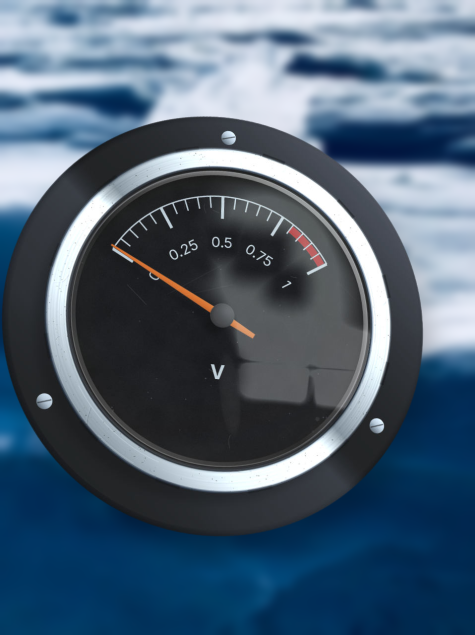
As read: **0** V
